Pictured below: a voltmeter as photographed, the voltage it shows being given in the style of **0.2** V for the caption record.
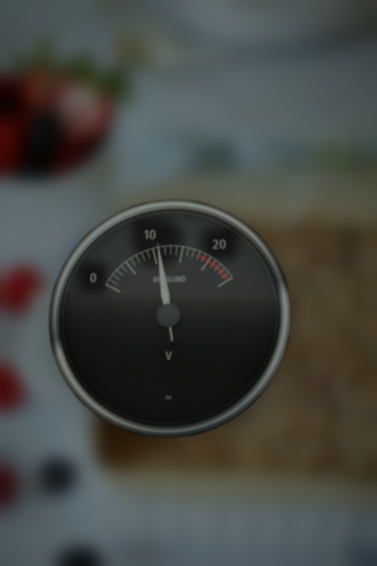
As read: **11** V
